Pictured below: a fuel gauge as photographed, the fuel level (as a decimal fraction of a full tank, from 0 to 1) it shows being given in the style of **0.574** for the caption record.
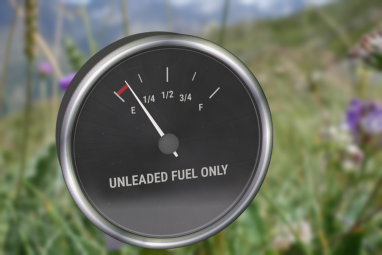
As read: **0.125**
